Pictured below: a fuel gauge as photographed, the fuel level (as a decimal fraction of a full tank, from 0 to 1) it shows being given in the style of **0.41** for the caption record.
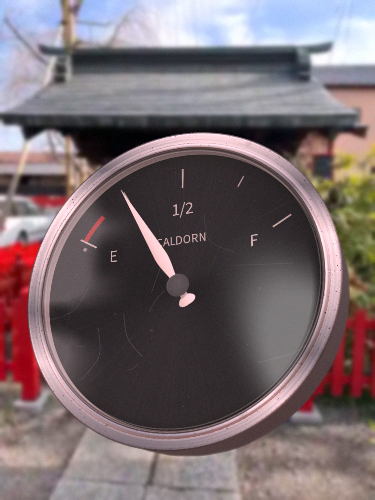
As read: **0.25**
